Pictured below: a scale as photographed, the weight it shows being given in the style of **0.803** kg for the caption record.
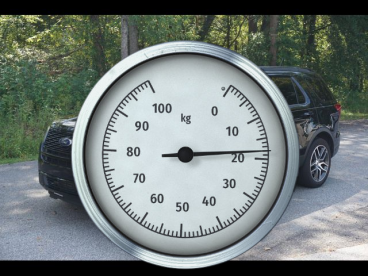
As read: **18** kg
